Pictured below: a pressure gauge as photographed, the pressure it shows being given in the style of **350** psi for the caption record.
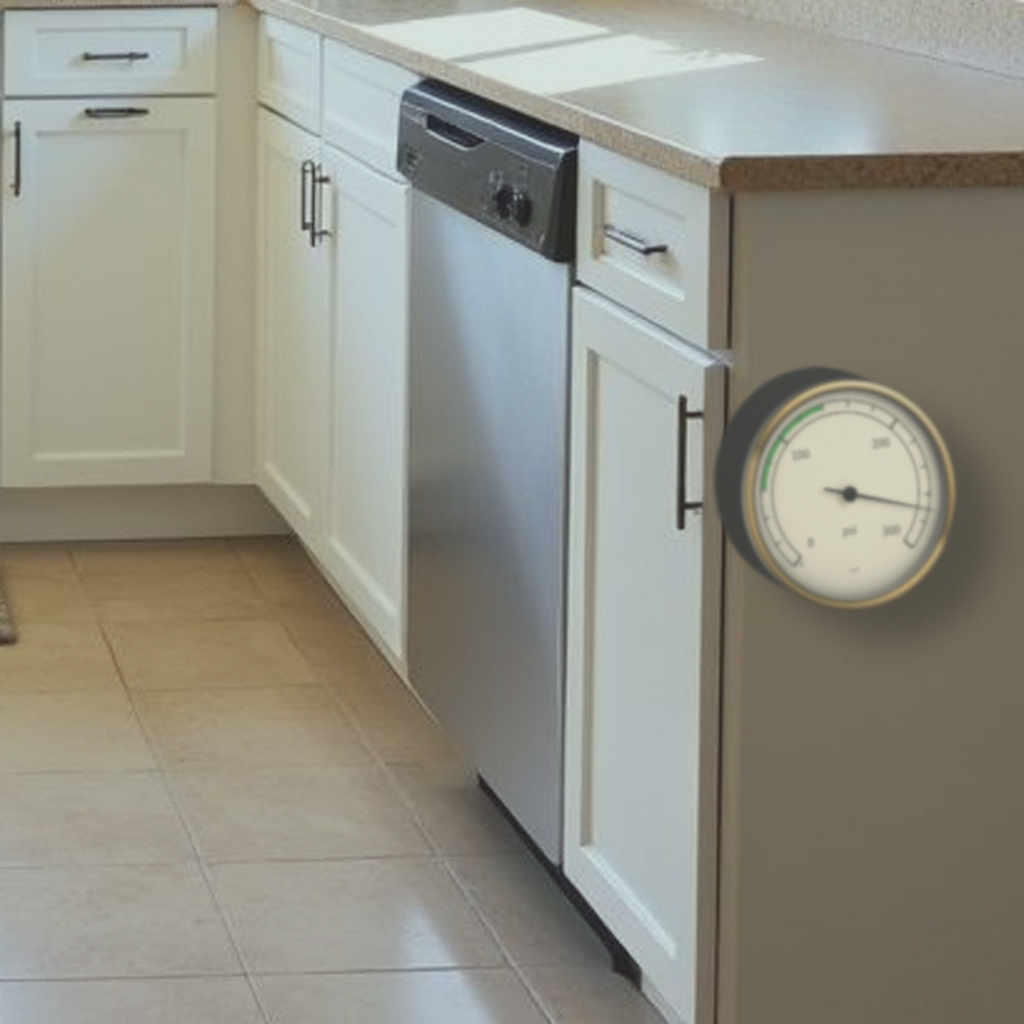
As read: **270** psi
